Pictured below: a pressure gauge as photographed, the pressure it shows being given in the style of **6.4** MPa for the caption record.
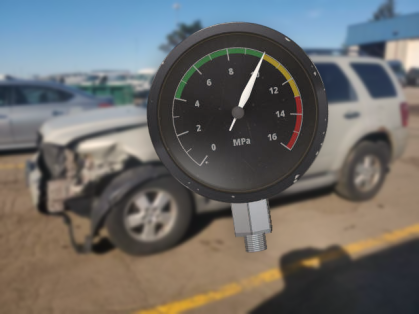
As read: **10** MPa
